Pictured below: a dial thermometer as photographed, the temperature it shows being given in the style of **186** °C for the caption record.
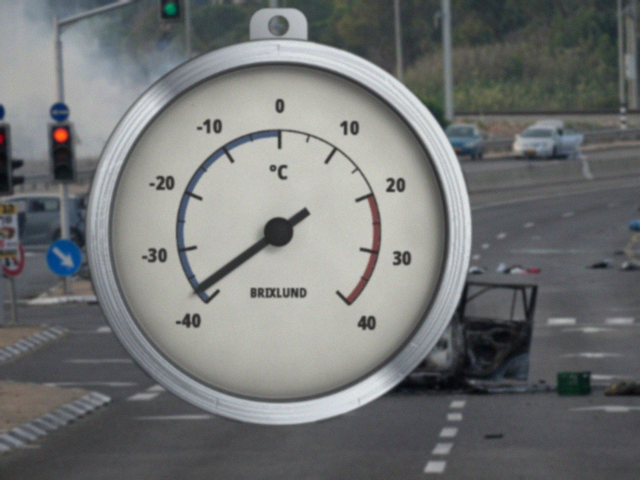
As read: **-37.5** °C
